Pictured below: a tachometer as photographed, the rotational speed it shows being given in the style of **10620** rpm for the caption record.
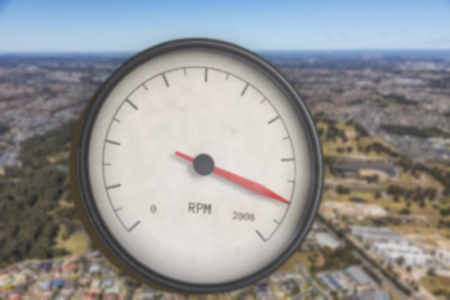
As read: **1800** rpm
